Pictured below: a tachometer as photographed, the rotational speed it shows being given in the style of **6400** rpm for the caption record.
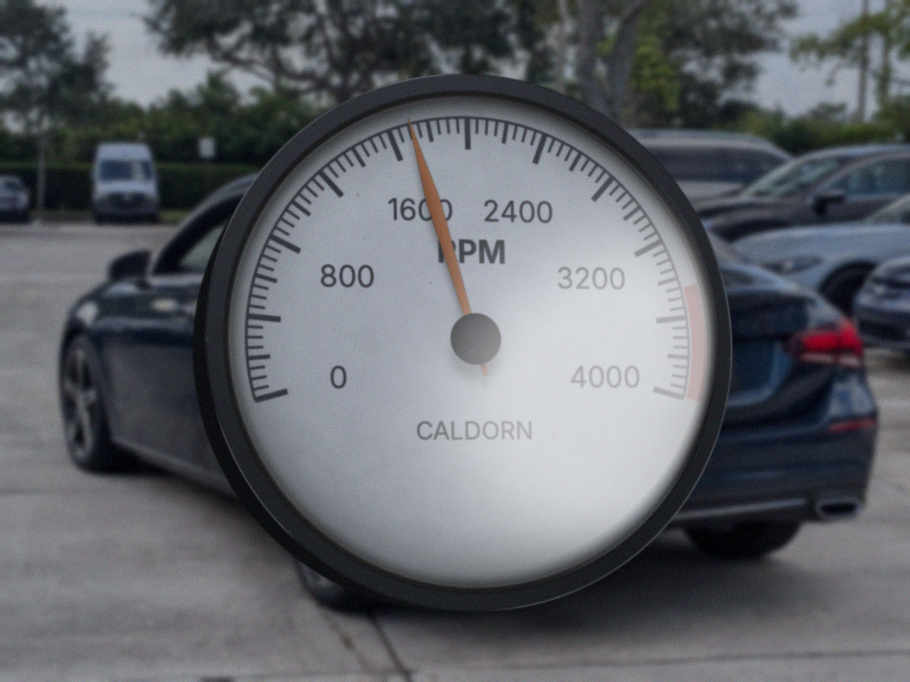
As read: **1700** rpm
